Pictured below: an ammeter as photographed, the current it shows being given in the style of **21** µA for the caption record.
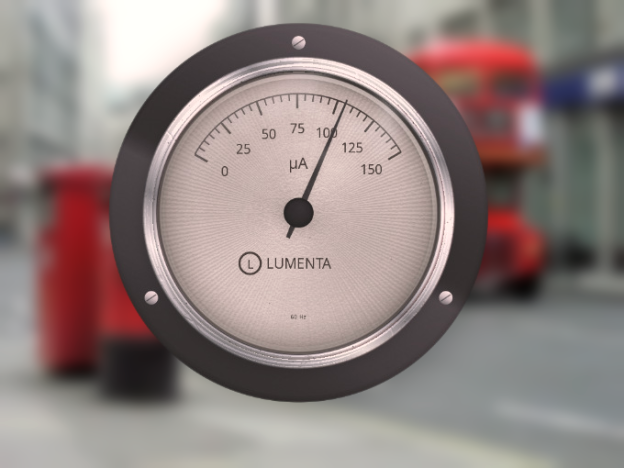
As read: **105** µA
